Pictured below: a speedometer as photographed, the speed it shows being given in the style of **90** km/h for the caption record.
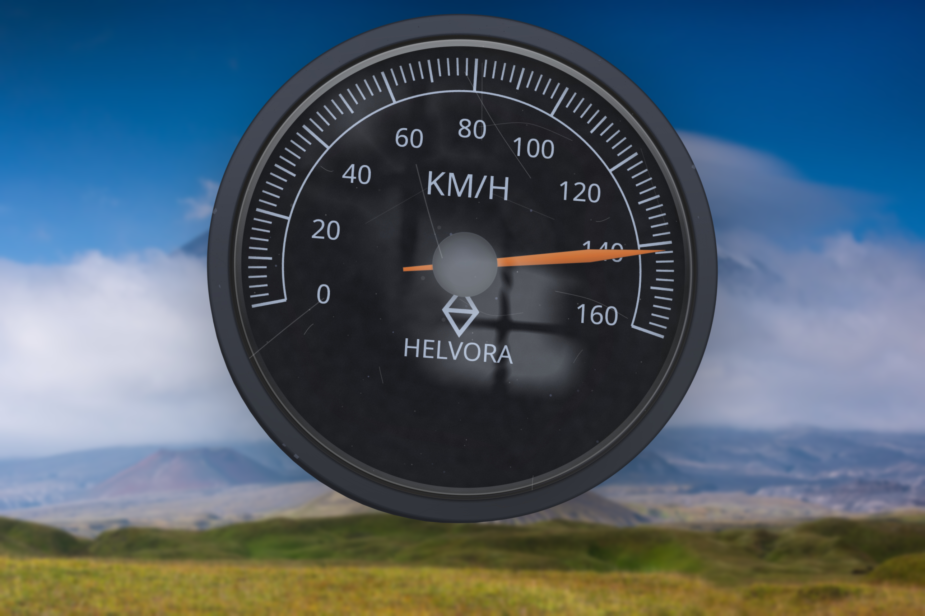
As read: **142** km/h
